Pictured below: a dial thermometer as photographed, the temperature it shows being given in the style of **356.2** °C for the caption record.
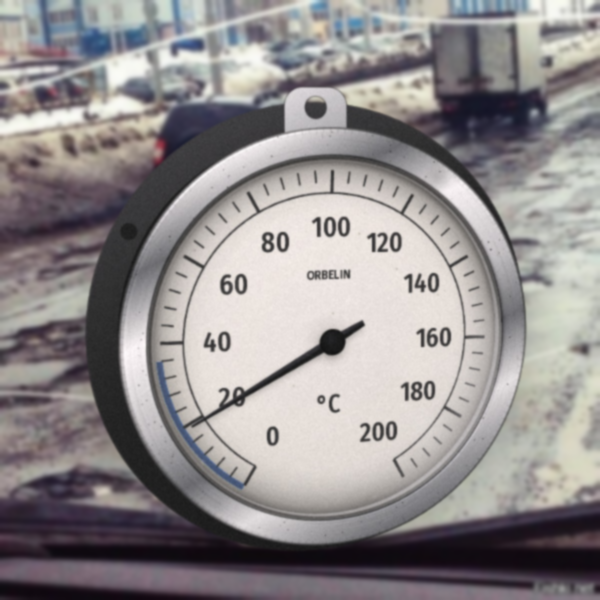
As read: **20** °C
